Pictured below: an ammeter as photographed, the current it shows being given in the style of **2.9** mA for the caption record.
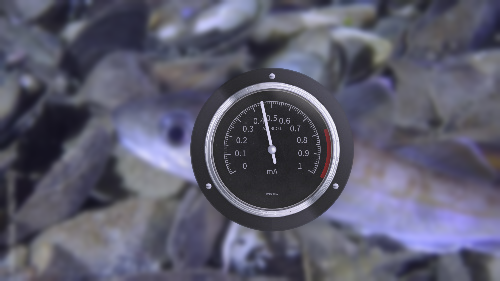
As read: **0.45** mA
